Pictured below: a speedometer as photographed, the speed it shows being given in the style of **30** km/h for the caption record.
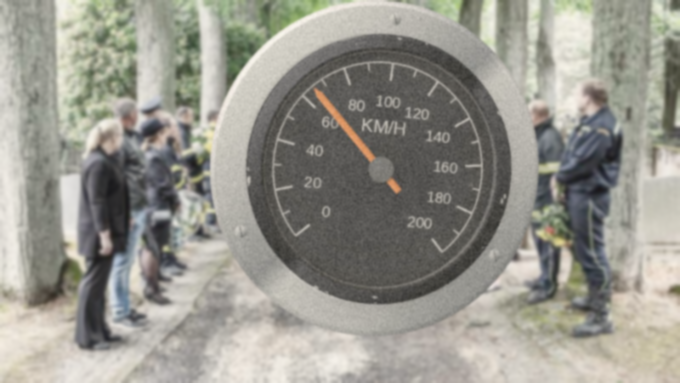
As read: **65** km/h
